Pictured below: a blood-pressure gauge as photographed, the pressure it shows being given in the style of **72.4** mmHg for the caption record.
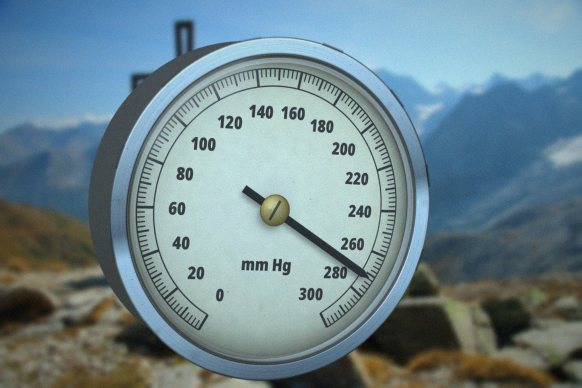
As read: **272** mmHg
